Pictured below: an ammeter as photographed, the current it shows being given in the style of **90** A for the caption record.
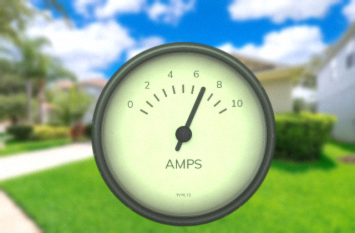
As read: **7** A
